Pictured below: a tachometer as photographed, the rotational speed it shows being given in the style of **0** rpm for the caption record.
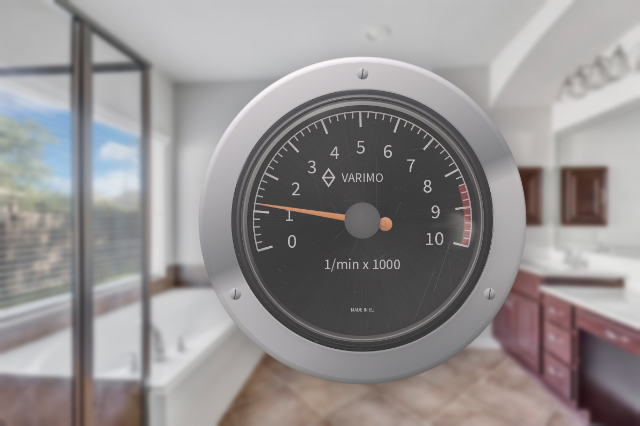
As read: **1200** rpm
